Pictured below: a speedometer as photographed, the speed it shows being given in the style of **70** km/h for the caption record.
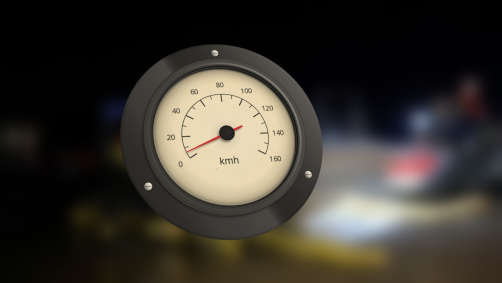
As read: **5** km/h
